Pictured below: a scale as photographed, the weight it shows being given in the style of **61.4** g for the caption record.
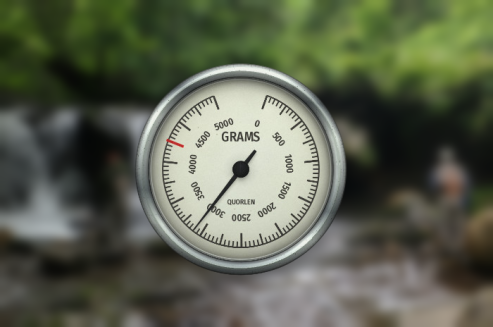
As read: **3100** g
